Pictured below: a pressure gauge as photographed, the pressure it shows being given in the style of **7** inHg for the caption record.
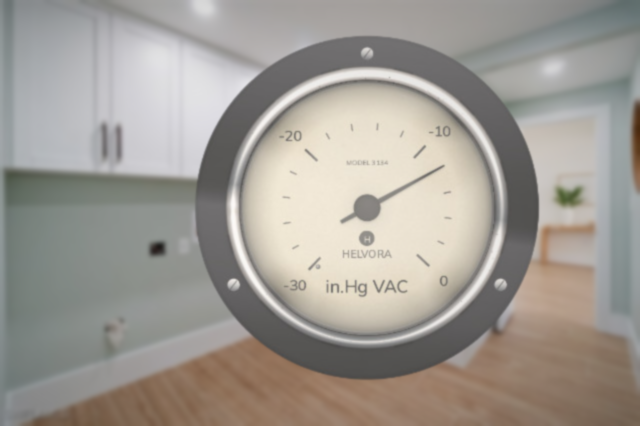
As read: **-8** inHg
